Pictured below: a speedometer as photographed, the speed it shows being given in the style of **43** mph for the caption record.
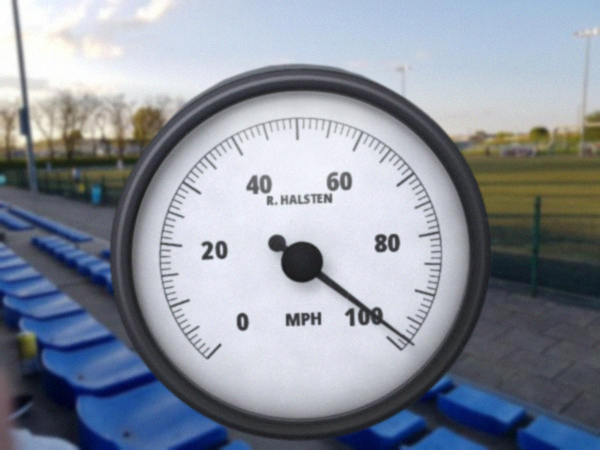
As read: **98** mph
